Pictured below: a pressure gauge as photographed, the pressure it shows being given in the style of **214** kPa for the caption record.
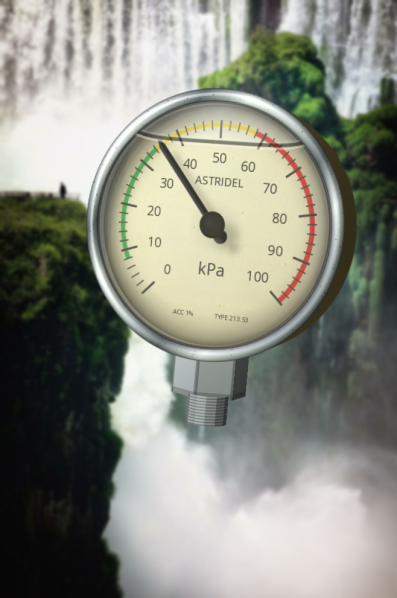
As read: **36** kPa
